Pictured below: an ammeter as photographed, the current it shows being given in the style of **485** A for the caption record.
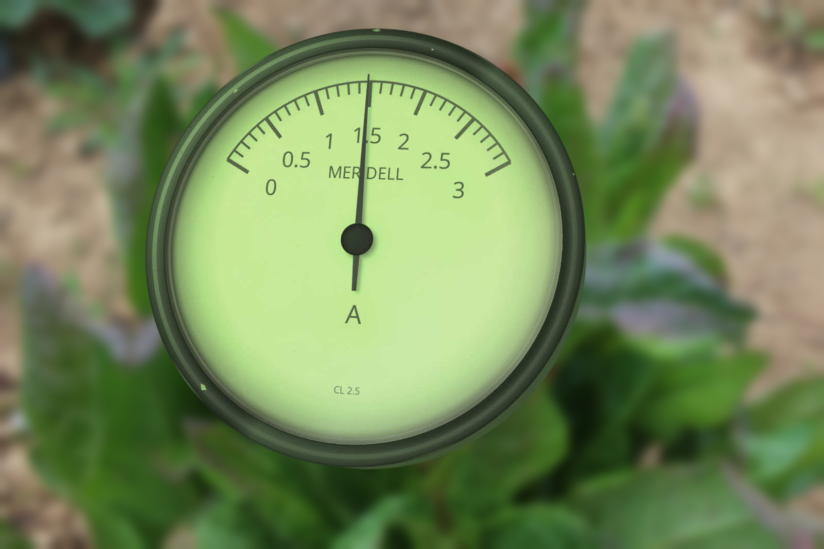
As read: **1.5** A
